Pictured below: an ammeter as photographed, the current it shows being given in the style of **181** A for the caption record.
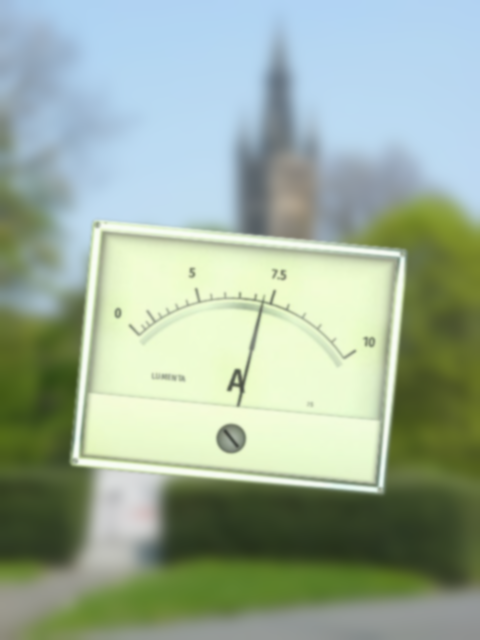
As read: **7.25** A
